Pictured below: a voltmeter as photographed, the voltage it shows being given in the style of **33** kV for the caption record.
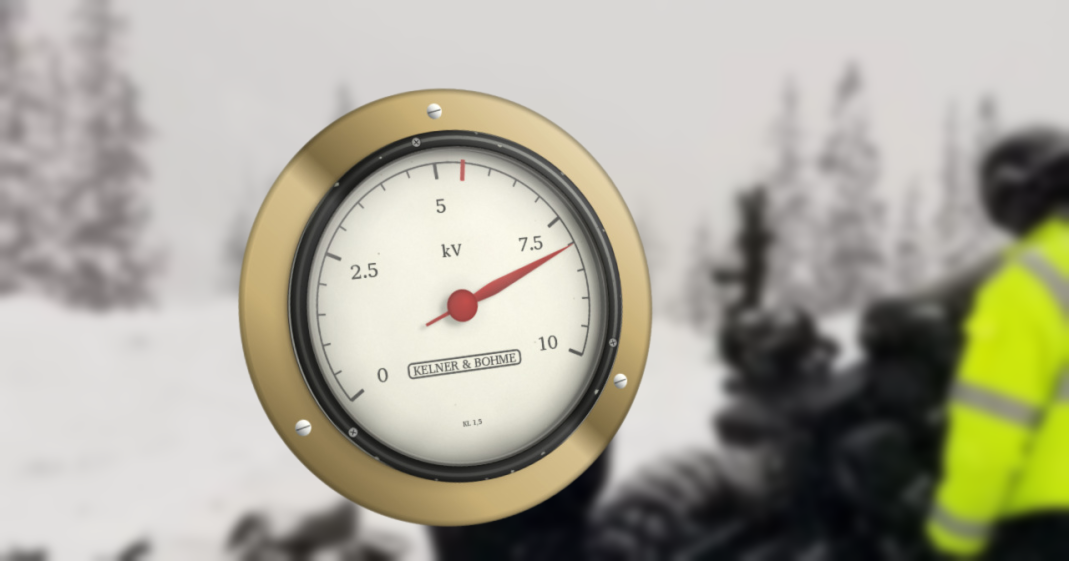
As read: **8** kV
